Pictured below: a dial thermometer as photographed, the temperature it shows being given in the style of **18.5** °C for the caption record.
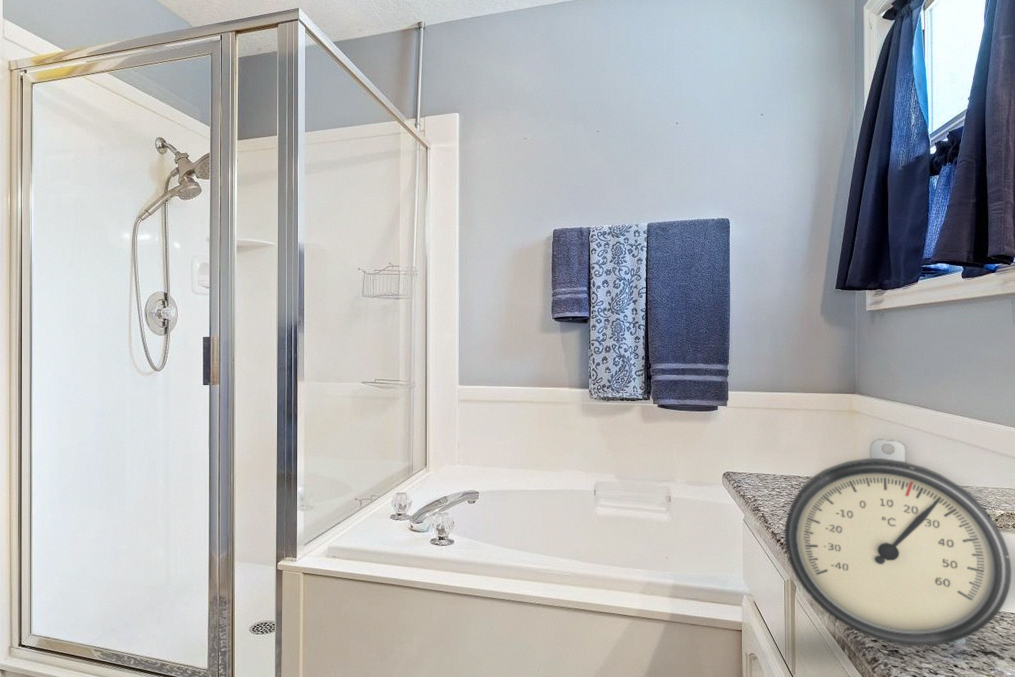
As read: **25** °C
